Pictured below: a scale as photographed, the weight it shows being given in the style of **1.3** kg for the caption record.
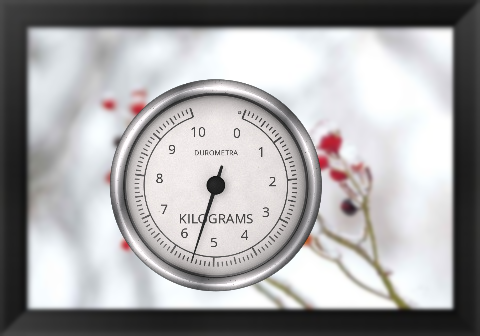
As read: **5.5** kg
